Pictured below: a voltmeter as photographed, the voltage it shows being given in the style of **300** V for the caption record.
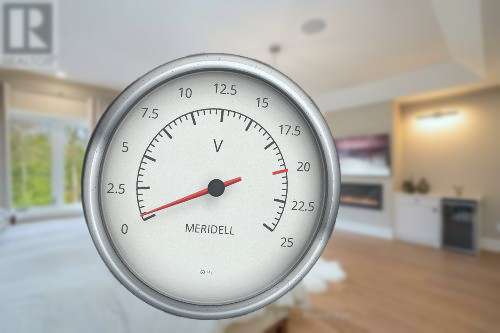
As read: **0.5** V
